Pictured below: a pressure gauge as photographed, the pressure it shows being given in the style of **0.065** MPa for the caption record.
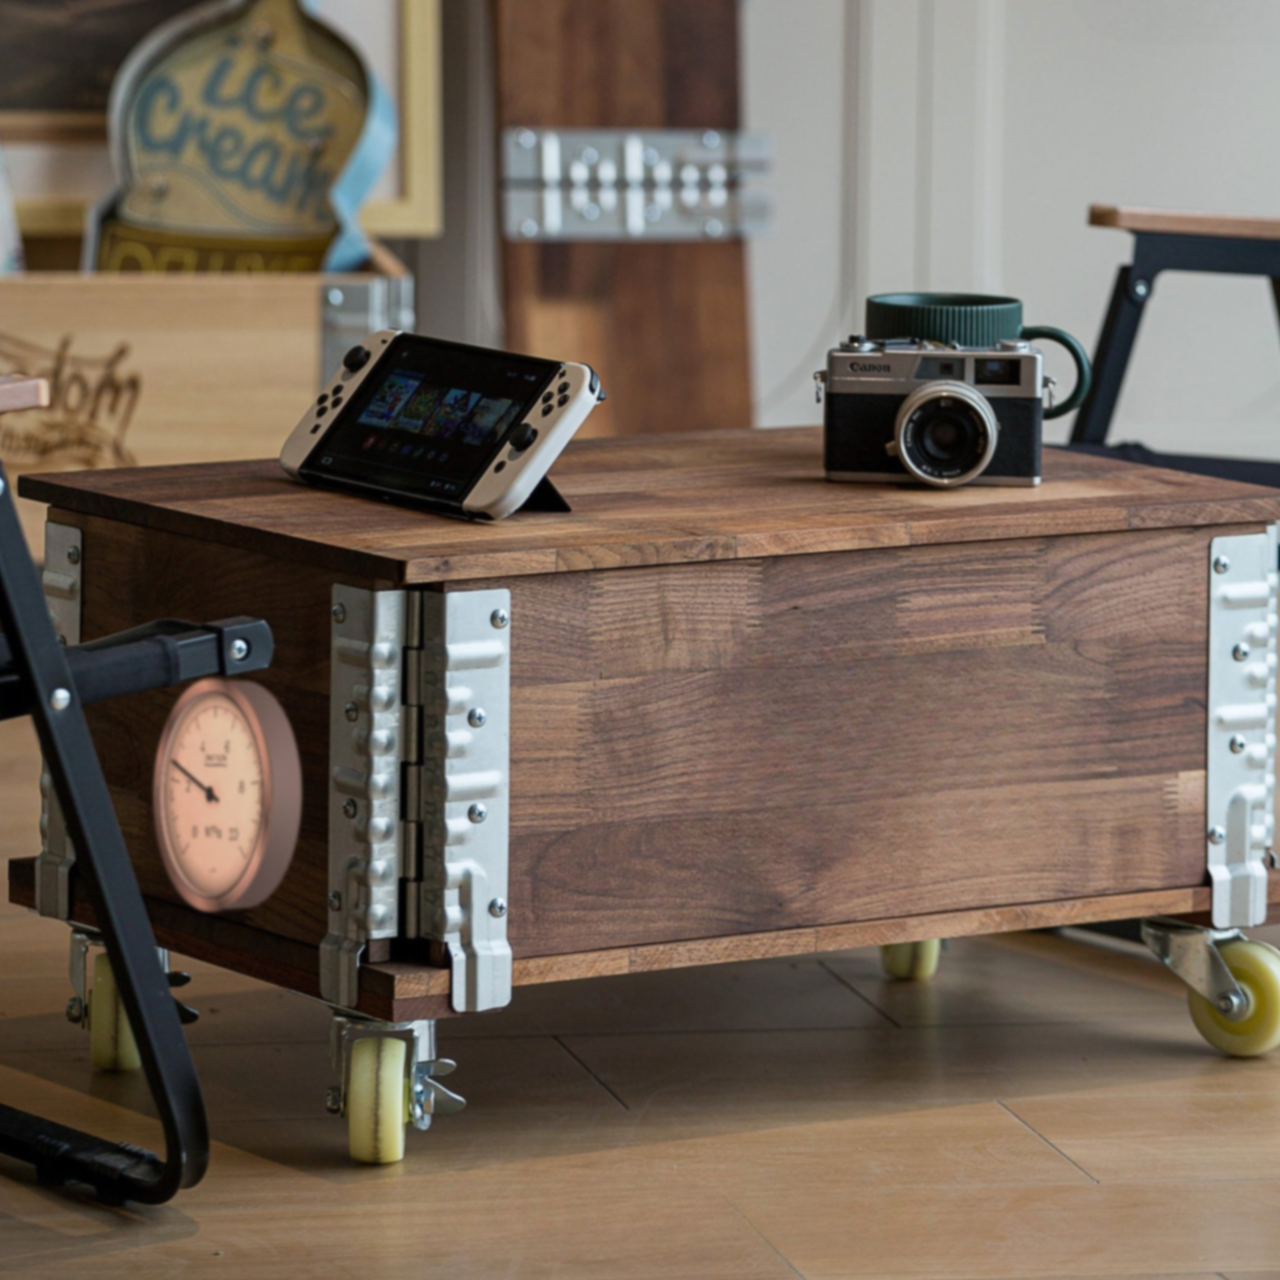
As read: **2.5** MPa
